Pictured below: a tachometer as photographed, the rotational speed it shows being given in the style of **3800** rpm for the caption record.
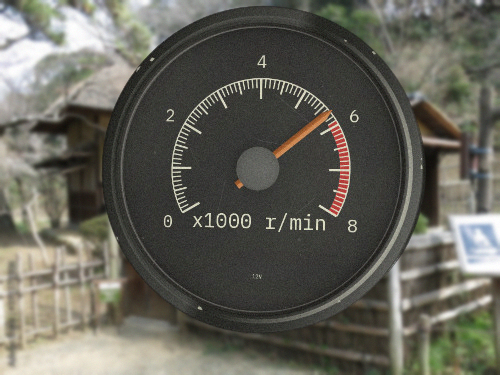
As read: **5700** rpm
